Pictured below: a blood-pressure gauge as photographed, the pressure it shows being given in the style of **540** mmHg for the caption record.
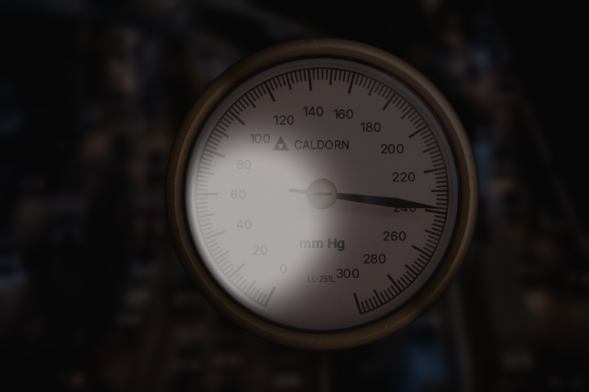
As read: **238** mmHg
